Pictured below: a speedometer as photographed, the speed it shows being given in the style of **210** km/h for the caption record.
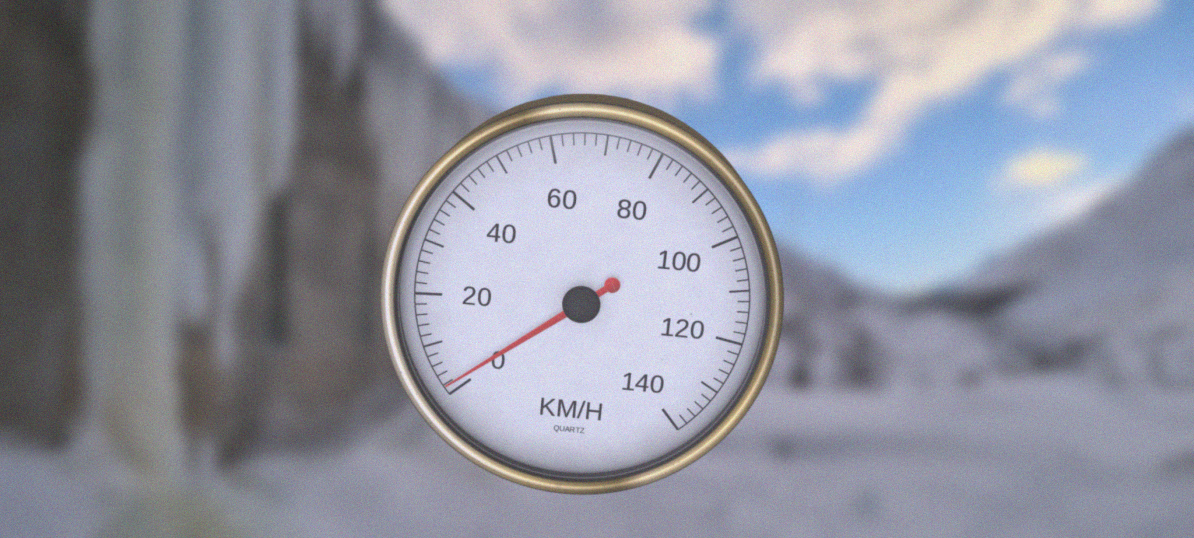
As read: **2** km/h
